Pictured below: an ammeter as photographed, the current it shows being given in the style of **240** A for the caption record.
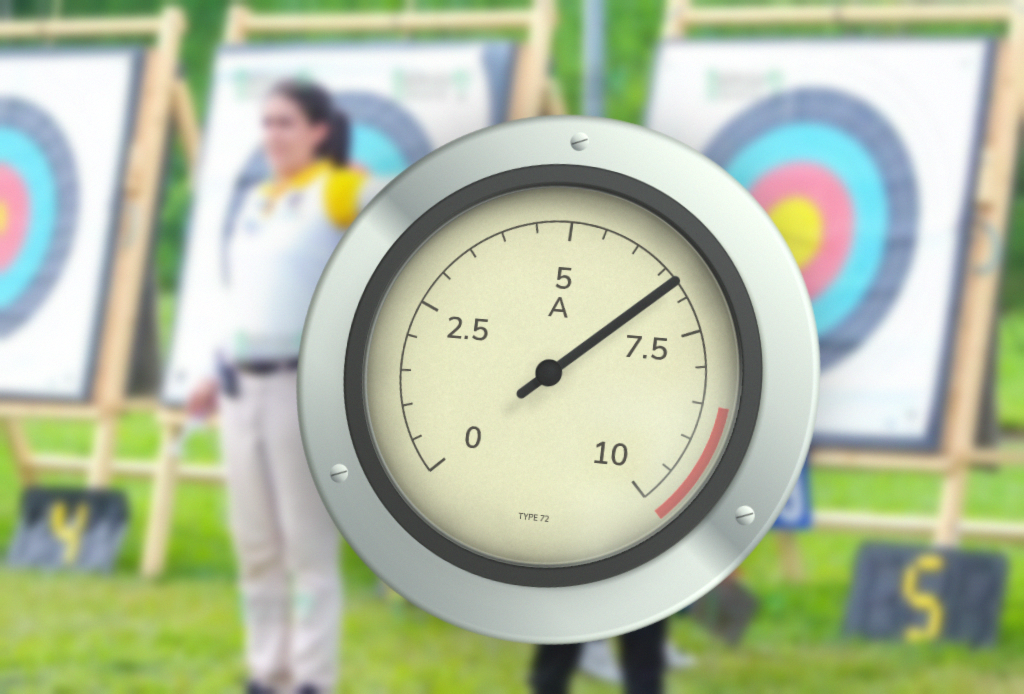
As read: **6.75** A
